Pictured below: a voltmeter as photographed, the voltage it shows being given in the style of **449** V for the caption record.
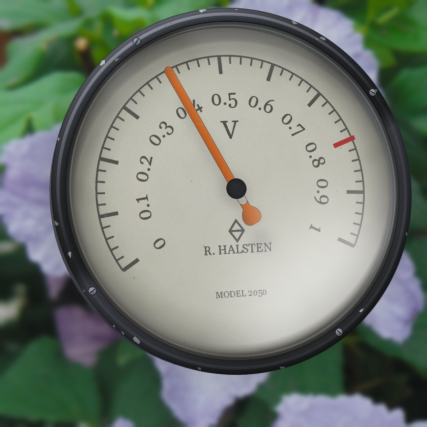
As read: **0.4** V
